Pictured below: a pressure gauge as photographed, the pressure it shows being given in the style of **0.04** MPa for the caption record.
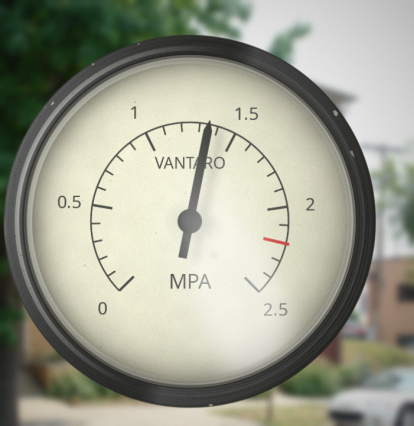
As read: **1.35** MPa
